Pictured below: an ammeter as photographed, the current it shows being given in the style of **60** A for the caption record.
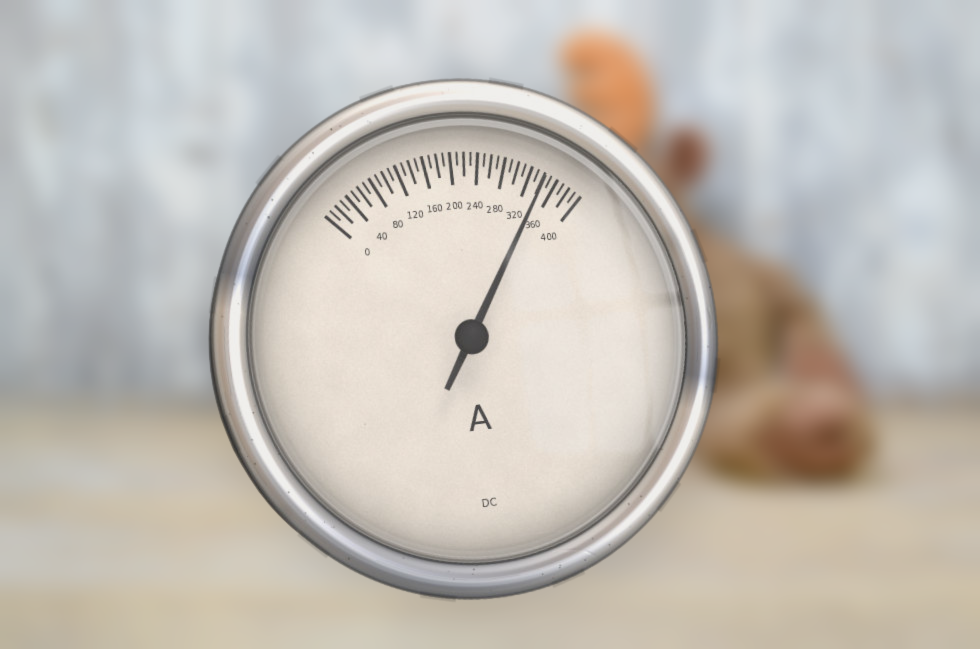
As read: **340** A
